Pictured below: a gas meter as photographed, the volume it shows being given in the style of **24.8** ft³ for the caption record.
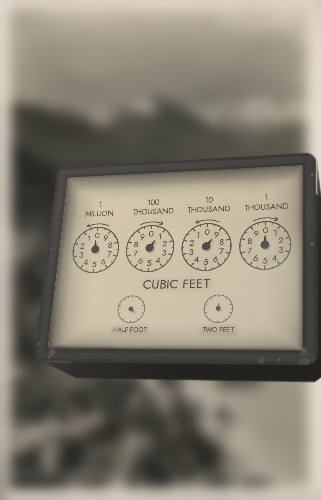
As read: **9000** ft³
